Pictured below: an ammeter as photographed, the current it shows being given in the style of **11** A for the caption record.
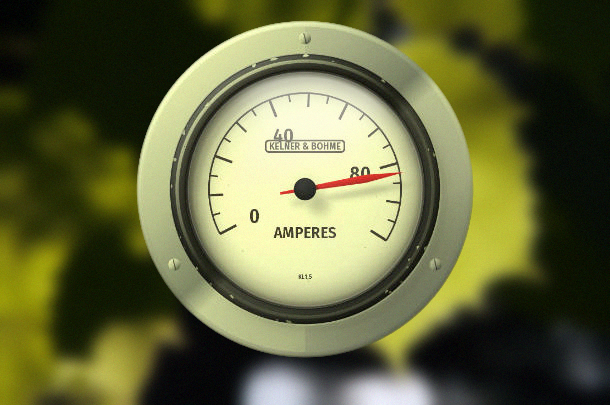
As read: **82.5** A
